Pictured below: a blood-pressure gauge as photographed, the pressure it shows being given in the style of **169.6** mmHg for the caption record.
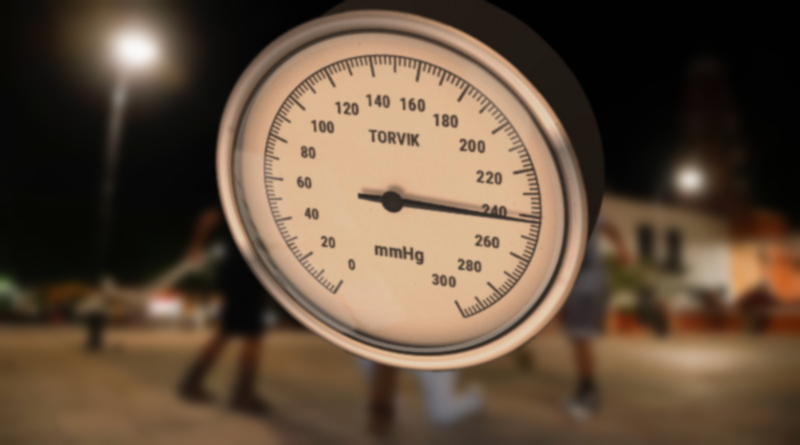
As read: **240** mmHg
